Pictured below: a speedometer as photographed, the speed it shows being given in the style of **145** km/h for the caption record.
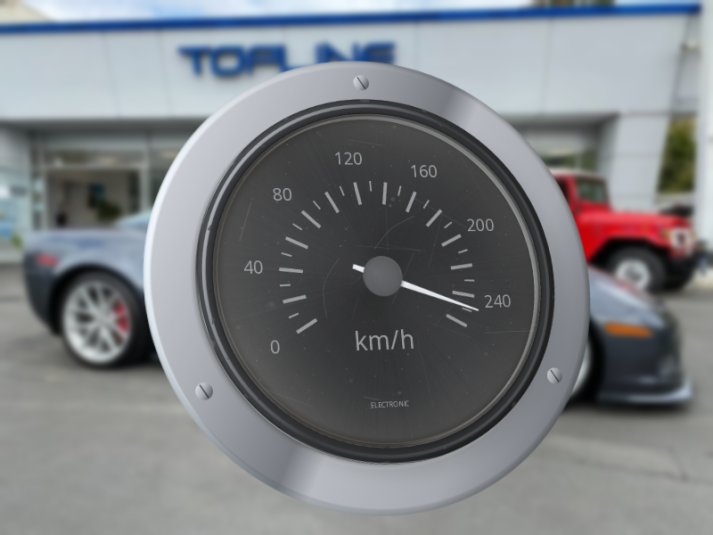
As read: **250** km/h
